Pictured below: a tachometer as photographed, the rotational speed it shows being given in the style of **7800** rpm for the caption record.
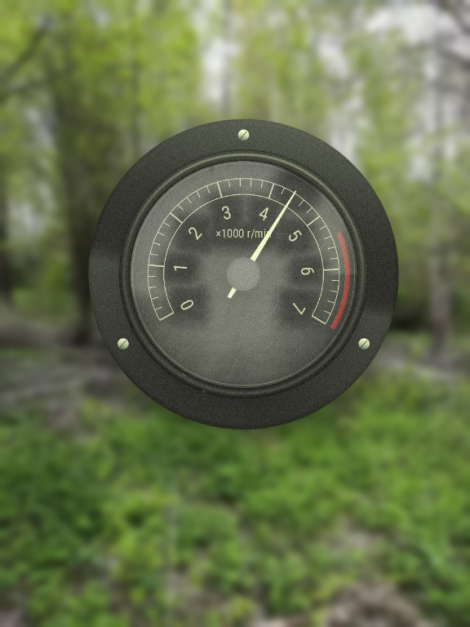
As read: **4400** rpm
